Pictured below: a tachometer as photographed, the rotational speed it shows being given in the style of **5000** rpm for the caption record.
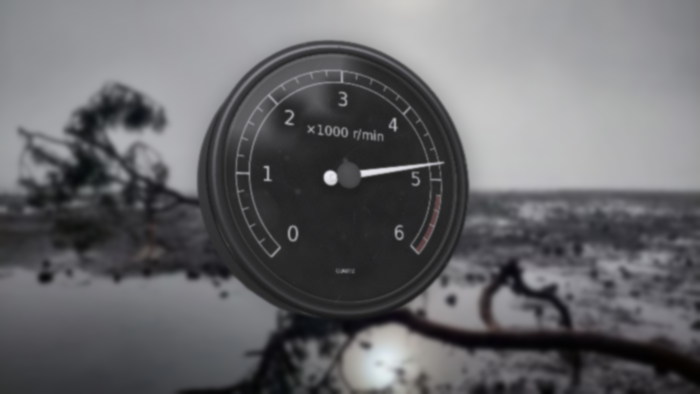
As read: **4800** rpm
